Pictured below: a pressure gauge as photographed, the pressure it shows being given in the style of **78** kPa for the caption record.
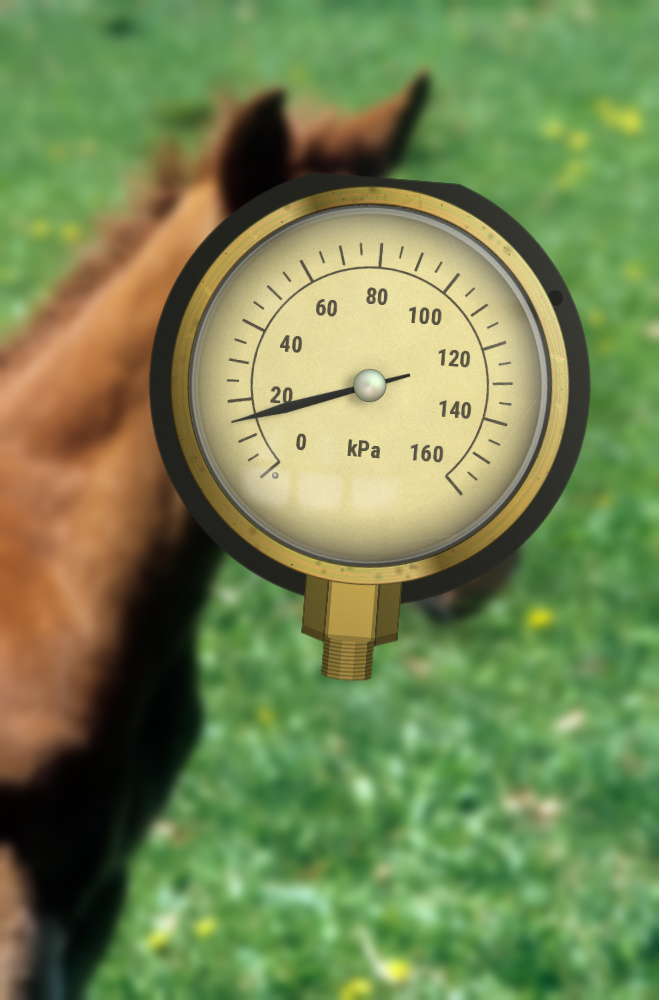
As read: **15** kPa
